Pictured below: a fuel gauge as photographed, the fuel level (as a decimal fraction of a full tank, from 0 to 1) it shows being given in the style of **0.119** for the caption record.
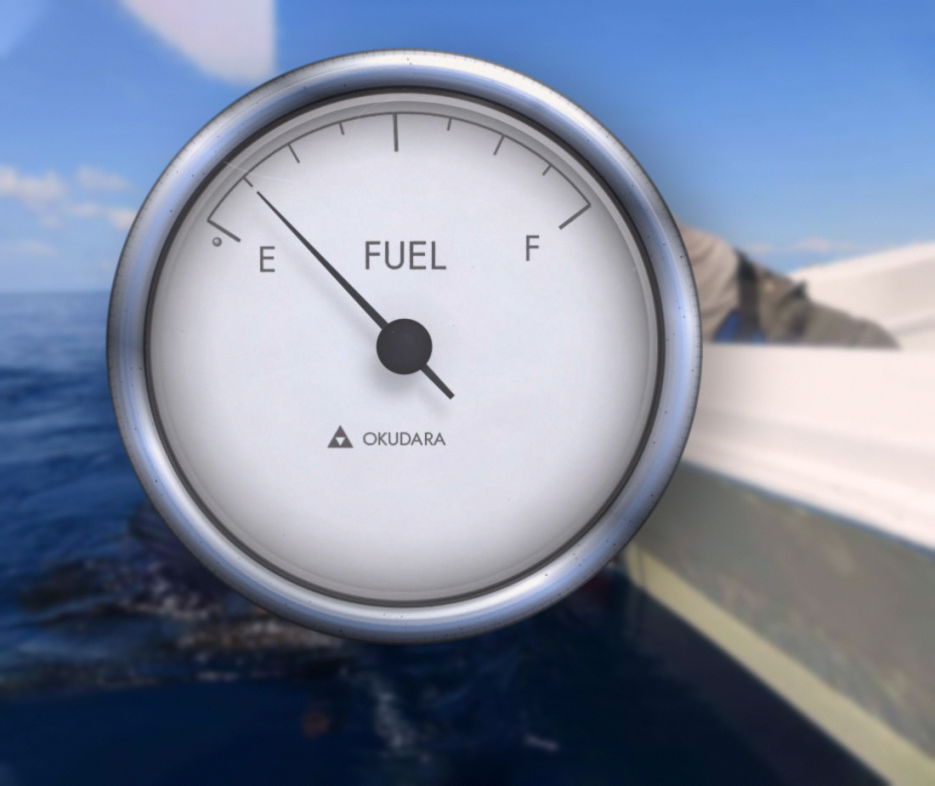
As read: **0.125**
